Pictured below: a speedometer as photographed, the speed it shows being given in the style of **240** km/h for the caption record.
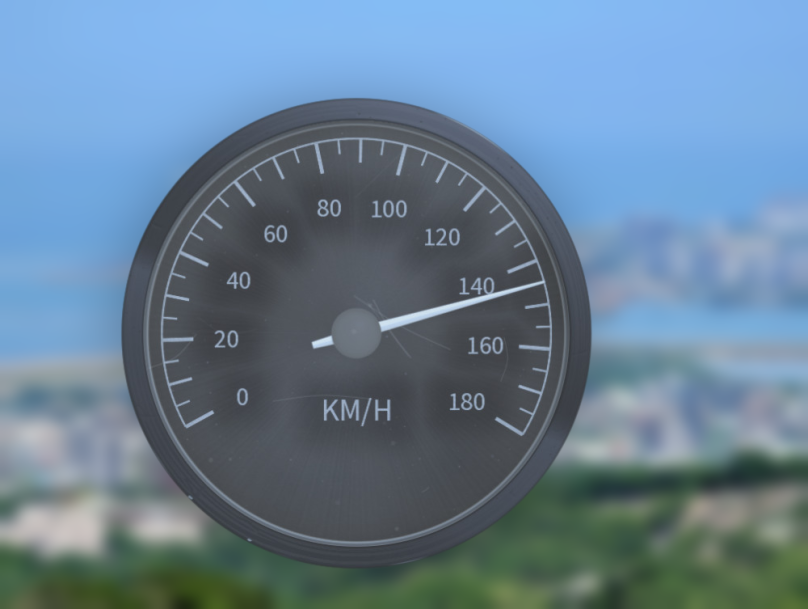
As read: **145** km/h
